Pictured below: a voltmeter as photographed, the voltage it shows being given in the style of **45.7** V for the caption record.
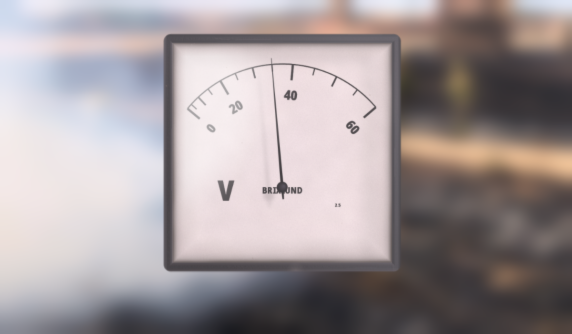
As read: **35** V
